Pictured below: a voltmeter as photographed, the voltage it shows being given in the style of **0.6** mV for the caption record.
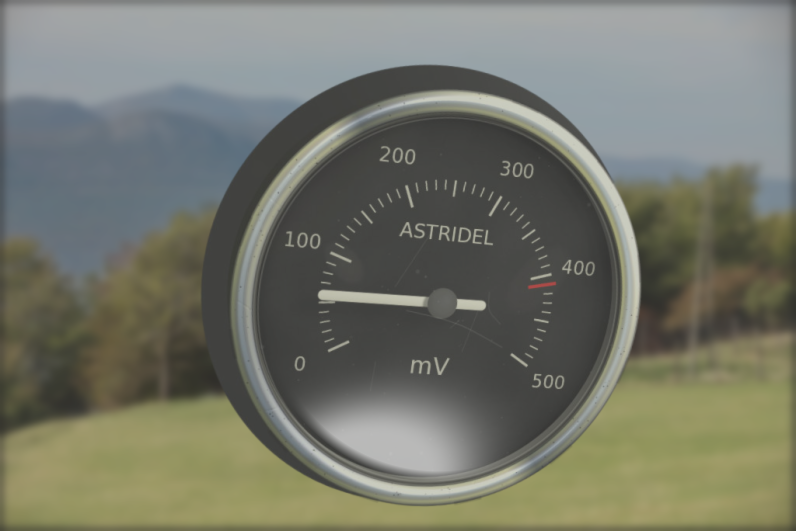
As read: **60** mV
